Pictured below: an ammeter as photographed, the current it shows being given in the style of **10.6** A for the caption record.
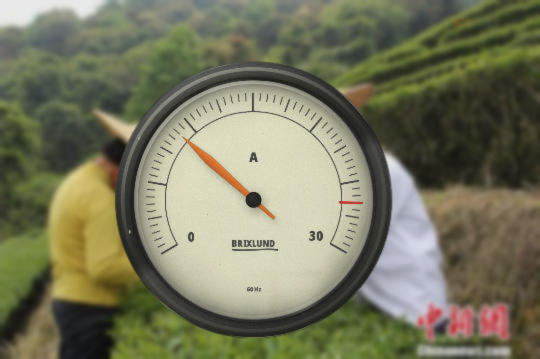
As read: **9** A
